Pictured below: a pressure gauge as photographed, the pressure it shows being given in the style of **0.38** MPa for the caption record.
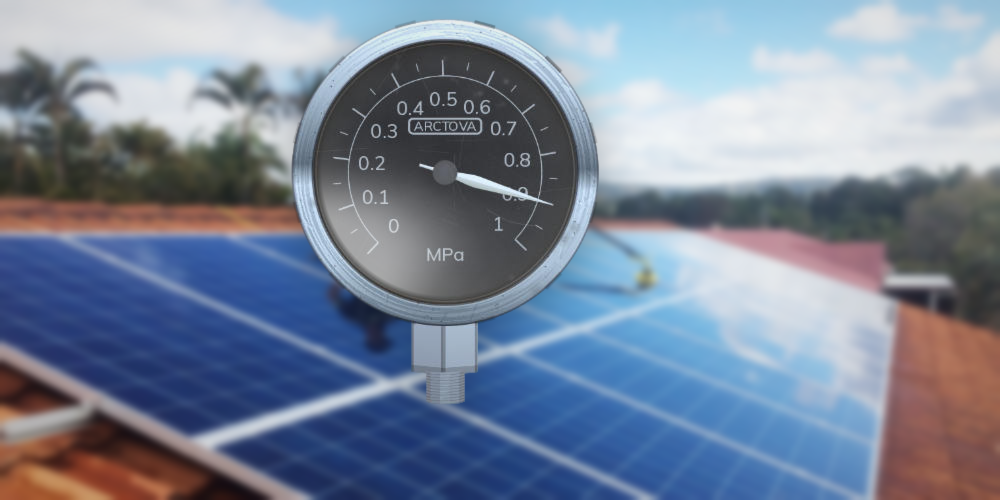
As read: **0.9** MPa
